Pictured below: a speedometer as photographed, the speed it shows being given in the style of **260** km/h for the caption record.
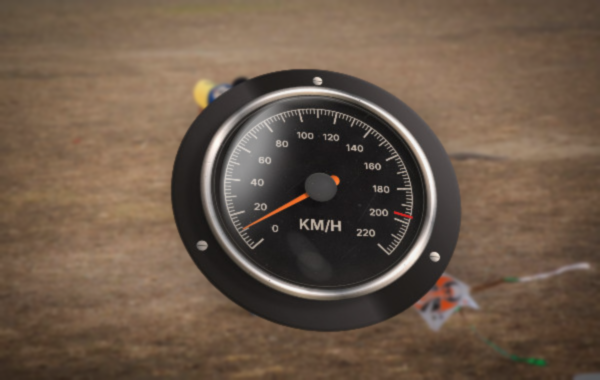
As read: **10** km/h
